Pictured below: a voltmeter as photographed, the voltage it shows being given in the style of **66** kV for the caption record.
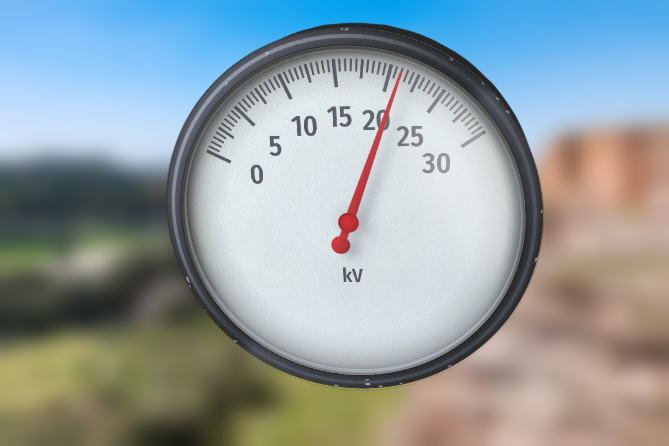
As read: **21** kV
